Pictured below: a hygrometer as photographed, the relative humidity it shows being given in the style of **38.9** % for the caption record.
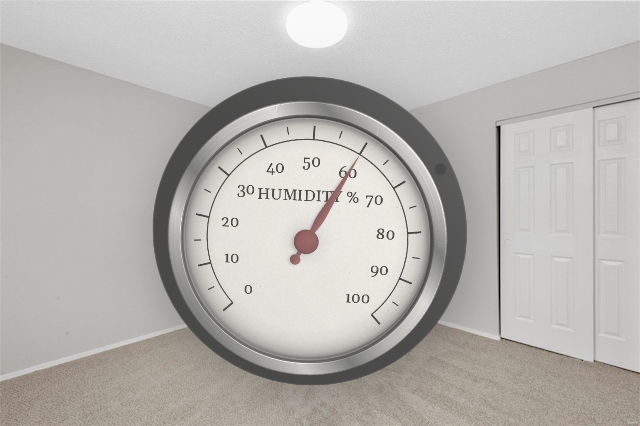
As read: **60** %
